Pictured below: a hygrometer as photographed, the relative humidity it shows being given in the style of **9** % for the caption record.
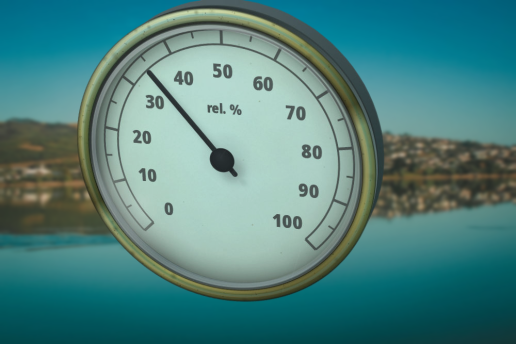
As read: **35** %
